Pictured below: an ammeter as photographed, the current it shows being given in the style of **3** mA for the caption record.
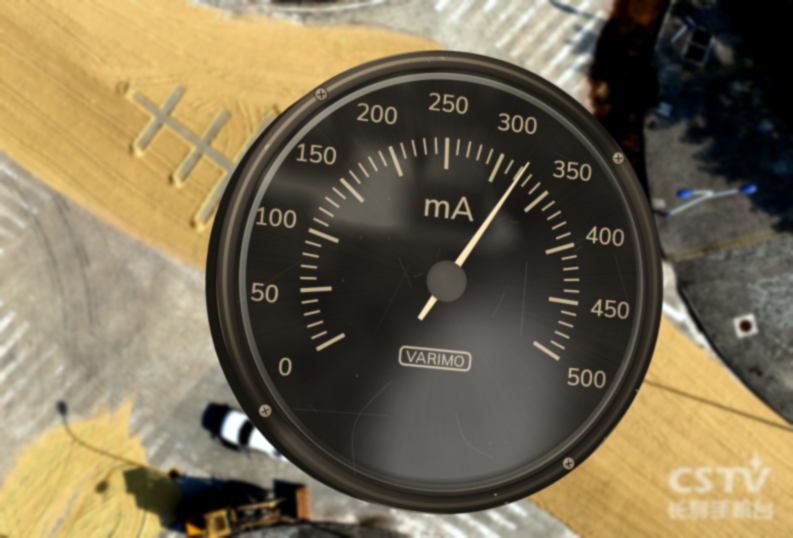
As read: **320** mA
